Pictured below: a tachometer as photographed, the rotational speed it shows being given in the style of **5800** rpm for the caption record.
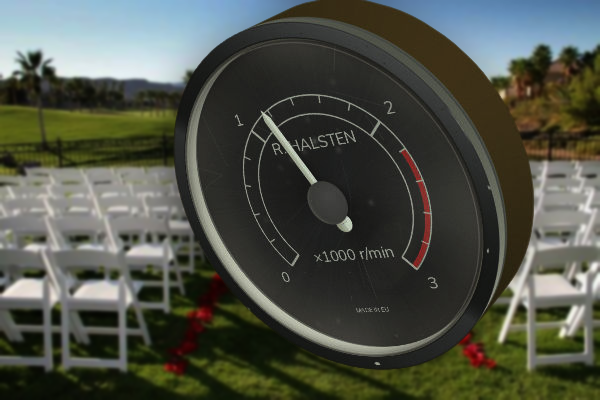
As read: **1200** rpm
